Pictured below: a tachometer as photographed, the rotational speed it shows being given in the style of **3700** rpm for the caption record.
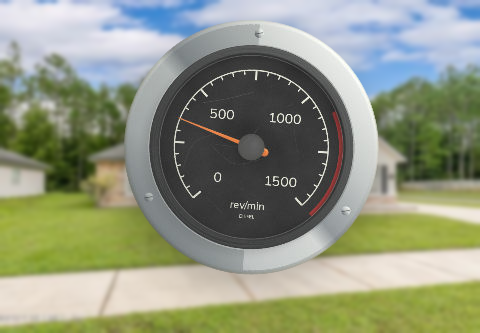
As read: **350** rpm
